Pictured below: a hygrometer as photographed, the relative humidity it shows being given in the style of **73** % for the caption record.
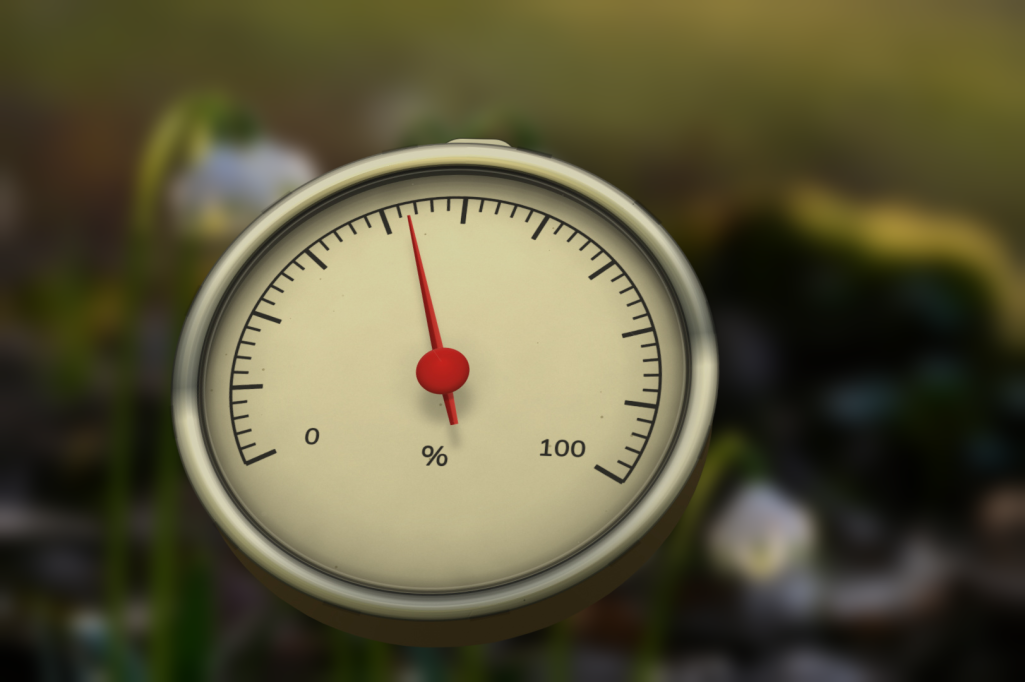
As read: **43** %
